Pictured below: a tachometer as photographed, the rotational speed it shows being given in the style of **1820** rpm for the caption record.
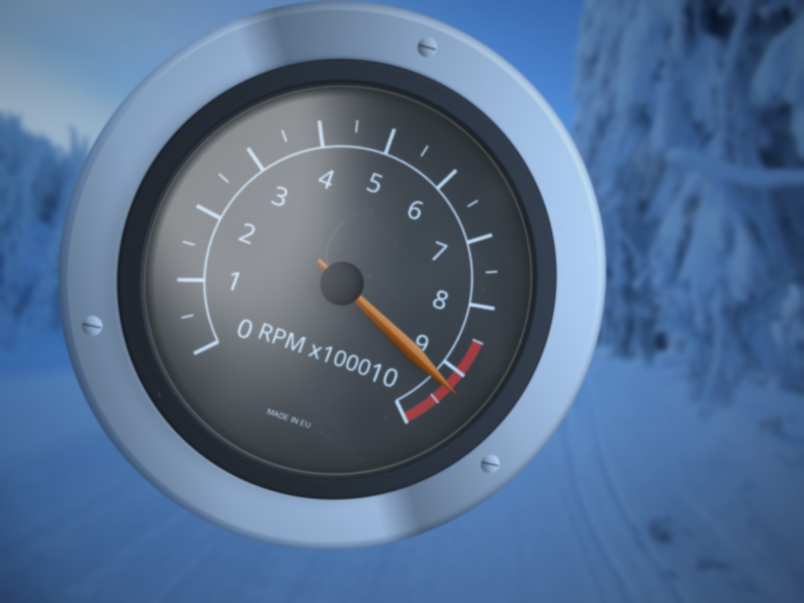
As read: **9250** rpm
